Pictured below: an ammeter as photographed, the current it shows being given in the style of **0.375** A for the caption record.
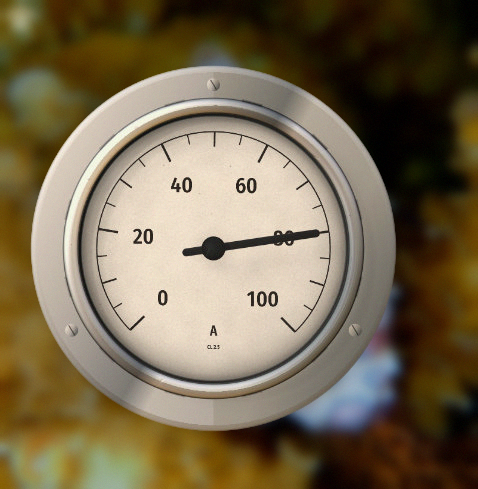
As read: **80** A
